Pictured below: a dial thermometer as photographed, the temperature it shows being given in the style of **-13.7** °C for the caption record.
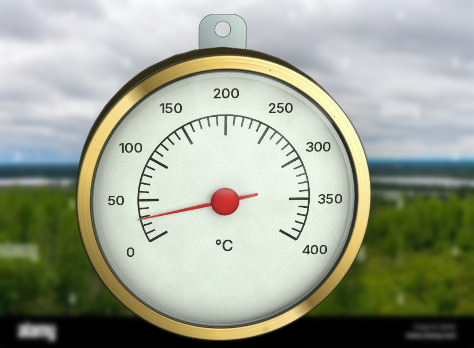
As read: **30** °C
